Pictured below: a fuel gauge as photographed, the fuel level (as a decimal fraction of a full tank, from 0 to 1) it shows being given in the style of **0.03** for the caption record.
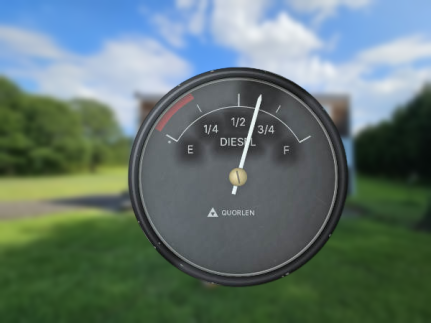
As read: **0.625**
